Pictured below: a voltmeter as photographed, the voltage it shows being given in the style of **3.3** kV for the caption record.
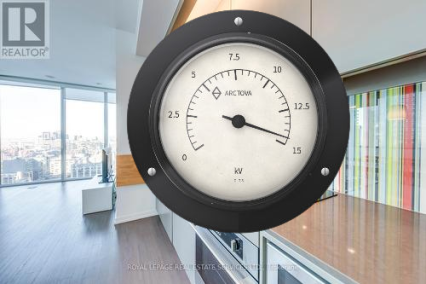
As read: **14.5** kV
